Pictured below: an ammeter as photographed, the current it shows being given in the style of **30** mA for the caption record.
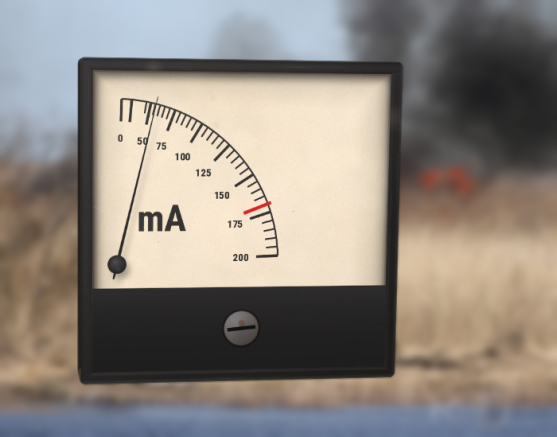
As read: **55** mA
